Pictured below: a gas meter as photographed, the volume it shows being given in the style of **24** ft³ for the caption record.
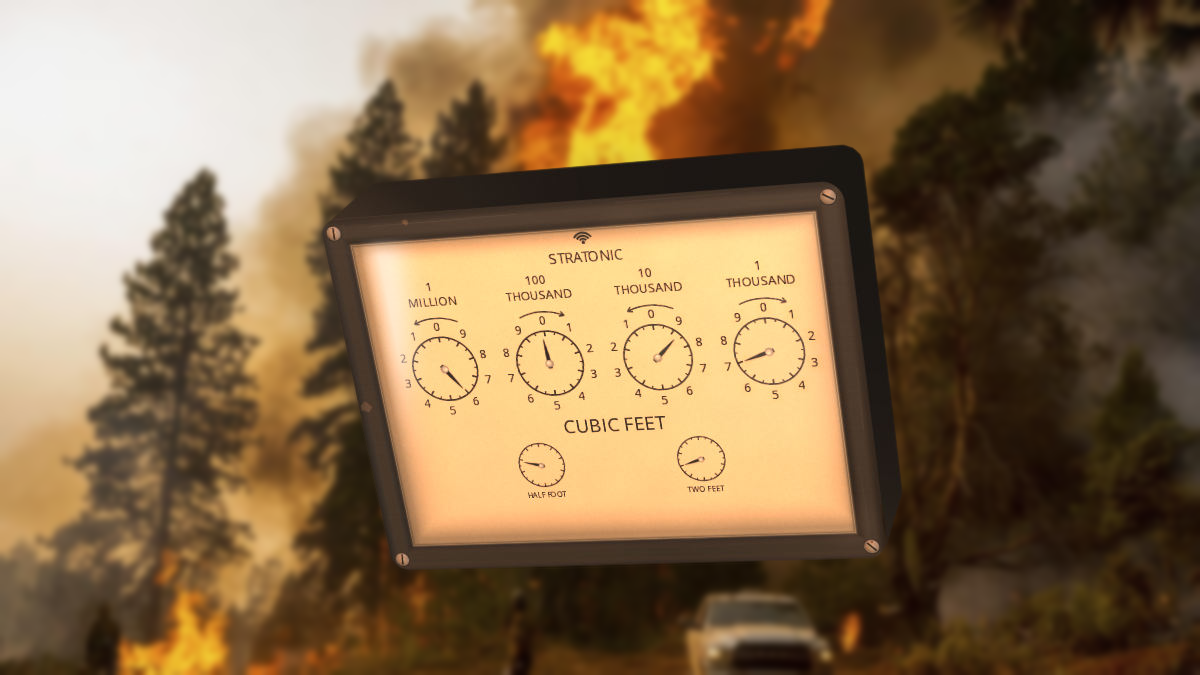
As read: **598700** ft³
